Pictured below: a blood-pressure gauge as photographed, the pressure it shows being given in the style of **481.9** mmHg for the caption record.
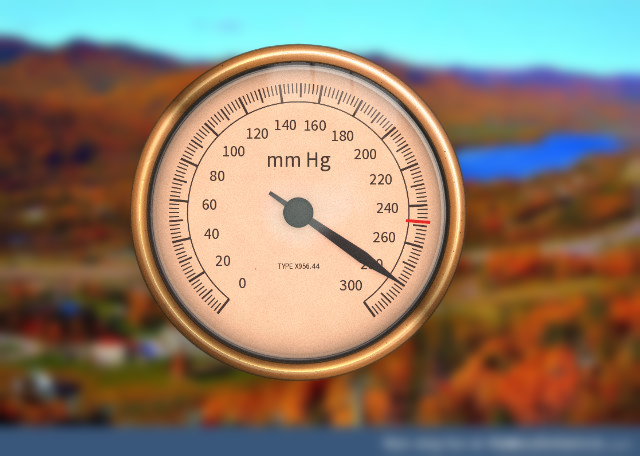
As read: **280** mmHg
